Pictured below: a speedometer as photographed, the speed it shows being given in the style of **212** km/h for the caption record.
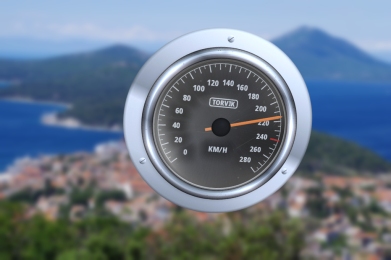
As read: **215** km/h
